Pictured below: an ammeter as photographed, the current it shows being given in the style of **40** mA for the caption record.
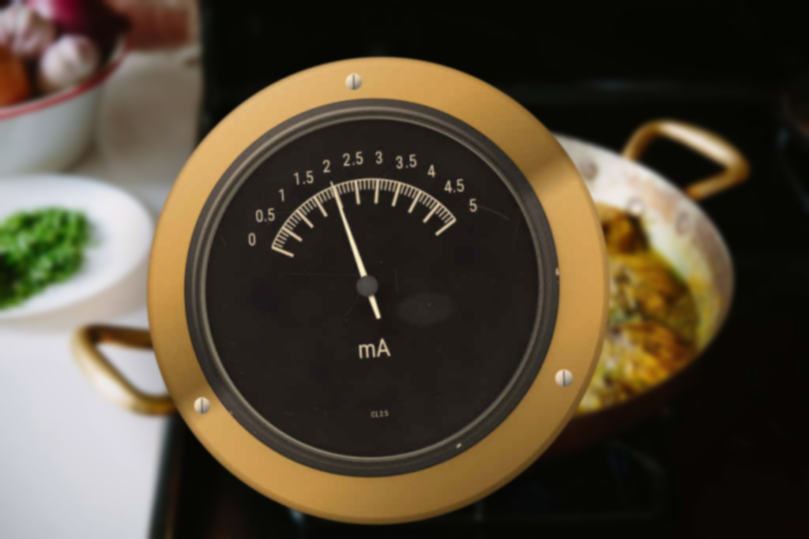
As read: **2** mA
